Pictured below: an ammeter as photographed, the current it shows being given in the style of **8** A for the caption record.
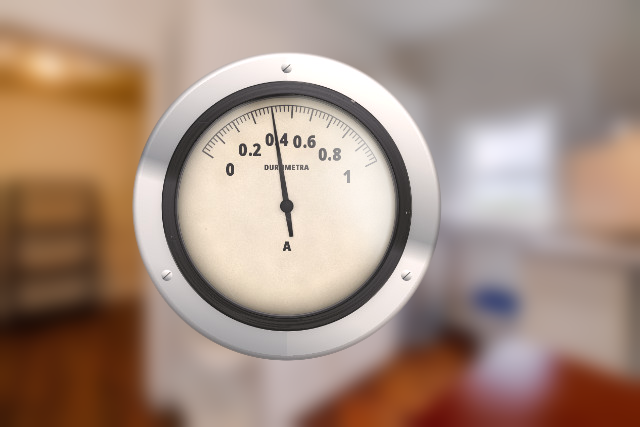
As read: **0.4** A
